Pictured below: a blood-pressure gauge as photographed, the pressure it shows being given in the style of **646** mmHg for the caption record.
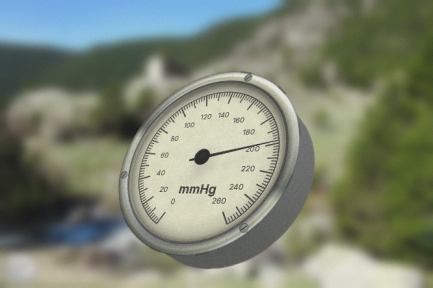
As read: **200** mmHg
